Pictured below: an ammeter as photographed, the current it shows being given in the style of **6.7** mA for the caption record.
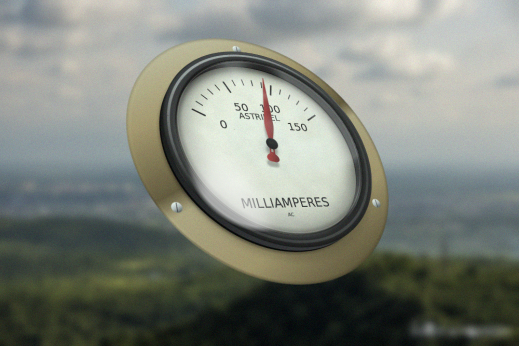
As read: **90** mA
